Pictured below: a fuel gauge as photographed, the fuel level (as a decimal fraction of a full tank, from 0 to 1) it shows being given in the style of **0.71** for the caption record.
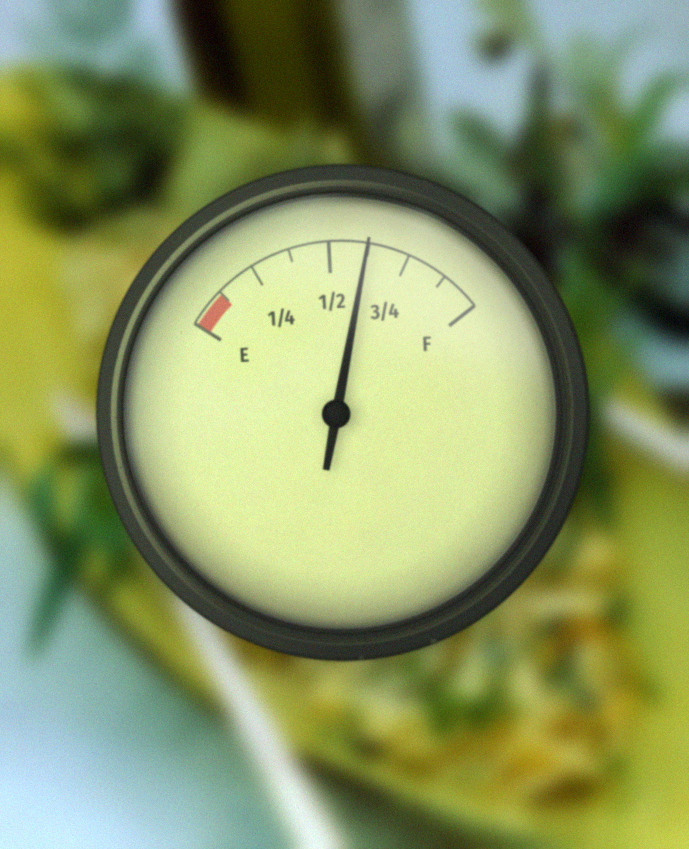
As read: **0.625**
